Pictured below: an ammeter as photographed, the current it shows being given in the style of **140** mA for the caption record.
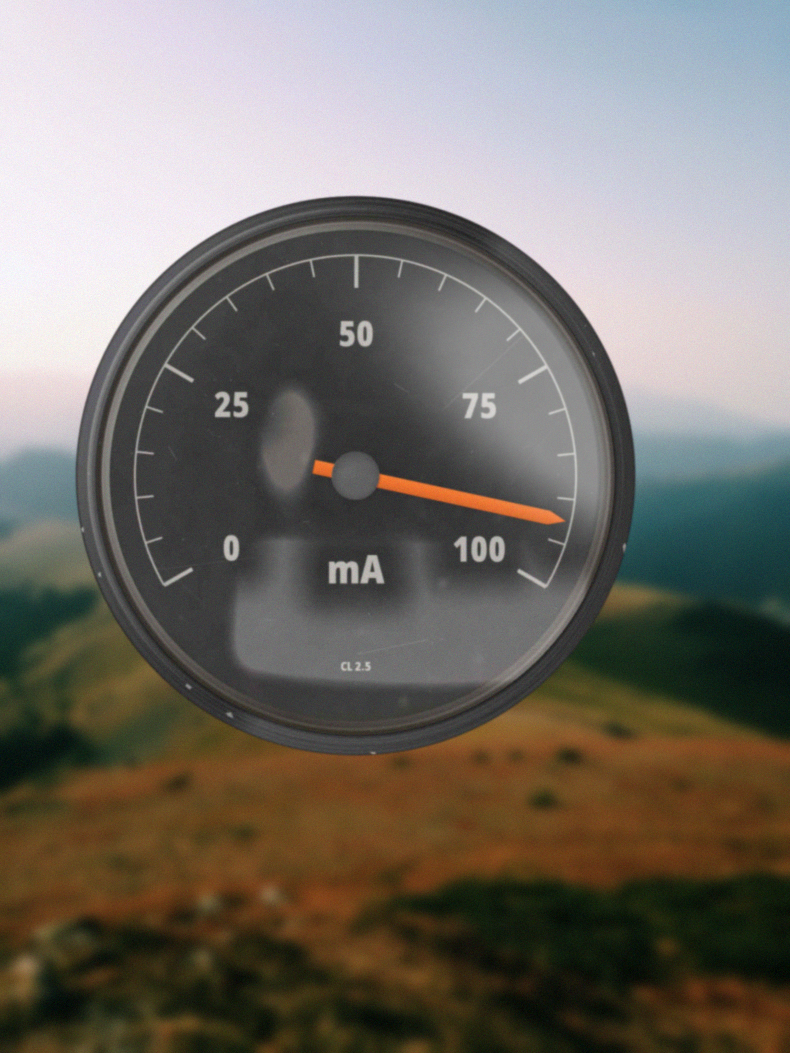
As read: **92.5** mA
